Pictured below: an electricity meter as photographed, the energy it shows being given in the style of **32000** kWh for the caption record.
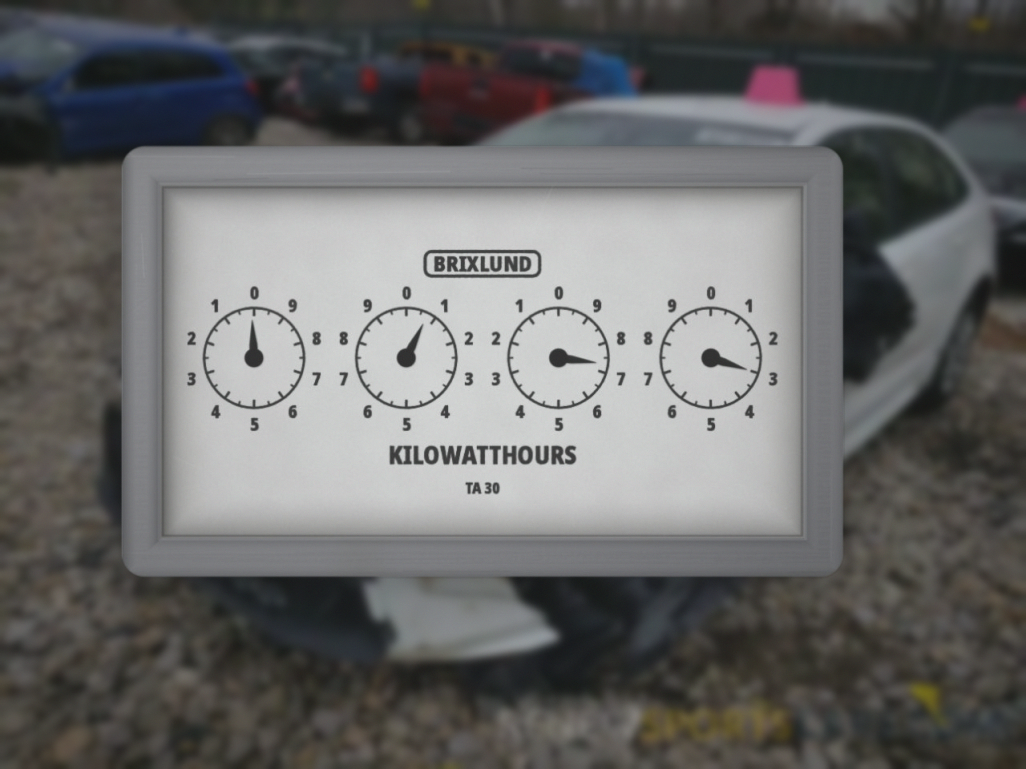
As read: **73** kWh
